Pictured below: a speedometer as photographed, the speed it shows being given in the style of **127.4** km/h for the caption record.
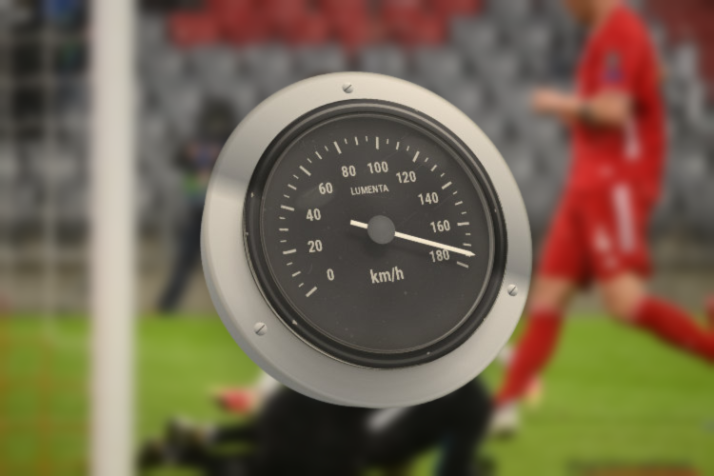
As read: **175** km/h
